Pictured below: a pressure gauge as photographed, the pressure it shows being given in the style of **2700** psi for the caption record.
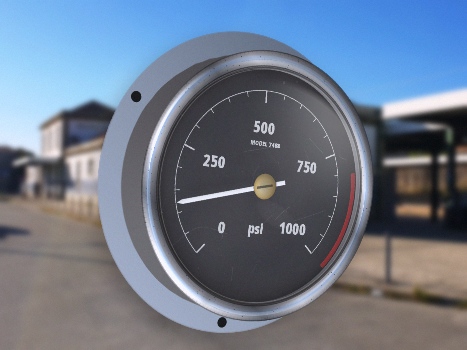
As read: **125** psi
